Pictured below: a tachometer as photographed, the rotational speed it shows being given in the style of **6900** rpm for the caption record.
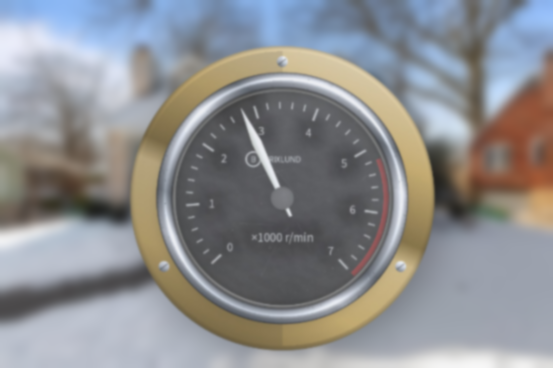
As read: **2800** rpm
